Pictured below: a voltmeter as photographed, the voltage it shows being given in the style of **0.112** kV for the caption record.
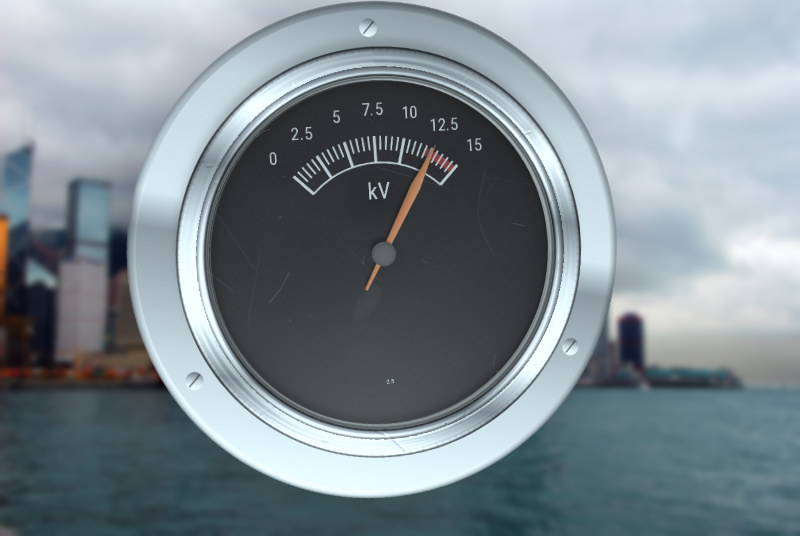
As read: **12.5** kV
